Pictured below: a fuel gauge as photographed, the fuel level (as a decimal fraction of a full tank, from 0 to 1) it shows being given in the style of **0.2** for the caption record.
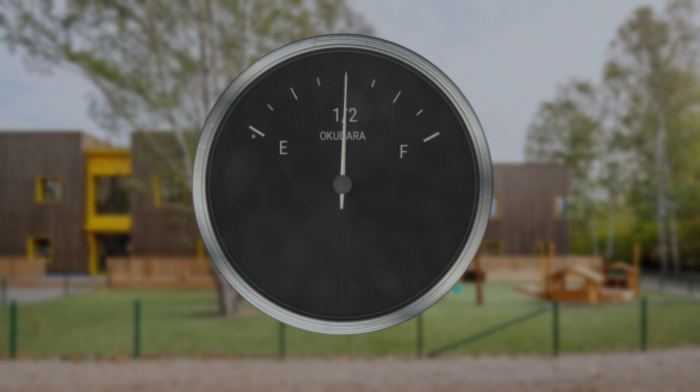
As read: **0.5**
